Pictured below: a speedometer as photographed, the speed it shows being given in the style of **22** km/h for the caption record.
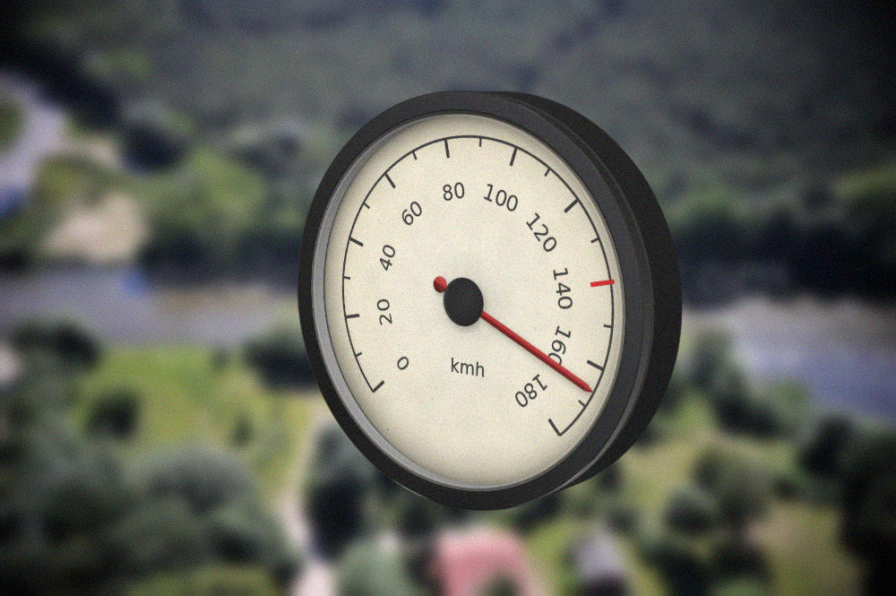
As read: **165** km/h
